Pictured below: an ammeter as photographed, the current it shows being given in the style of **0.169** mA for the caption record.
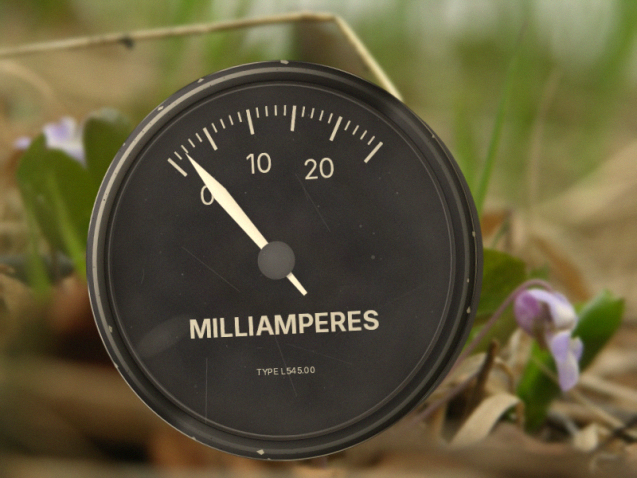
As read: **2** mA
